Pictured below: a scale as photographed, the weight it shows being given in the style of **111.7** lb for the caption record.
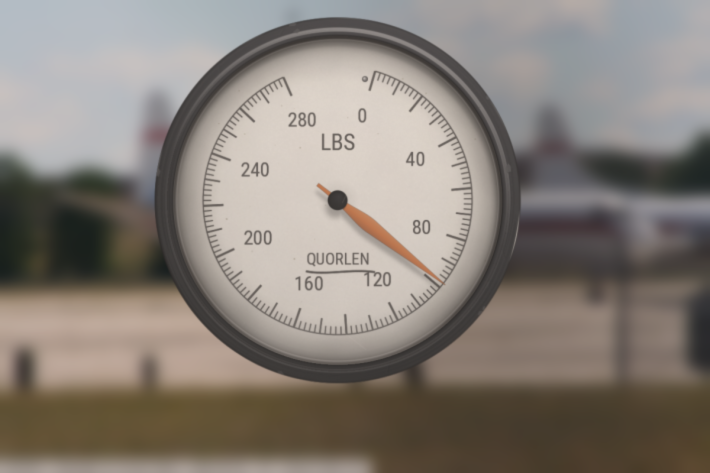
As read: **98** lb
